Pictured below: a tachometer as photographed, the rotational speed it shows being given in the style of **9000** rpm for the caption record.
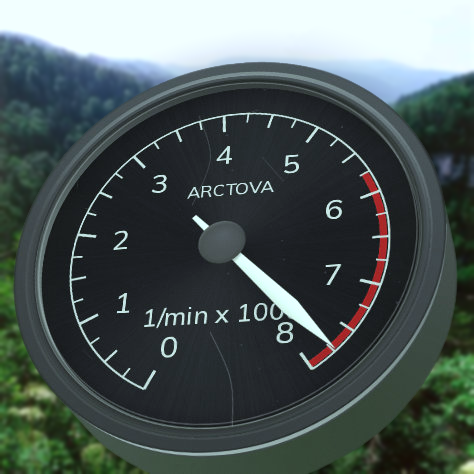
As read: **7750** rpm
